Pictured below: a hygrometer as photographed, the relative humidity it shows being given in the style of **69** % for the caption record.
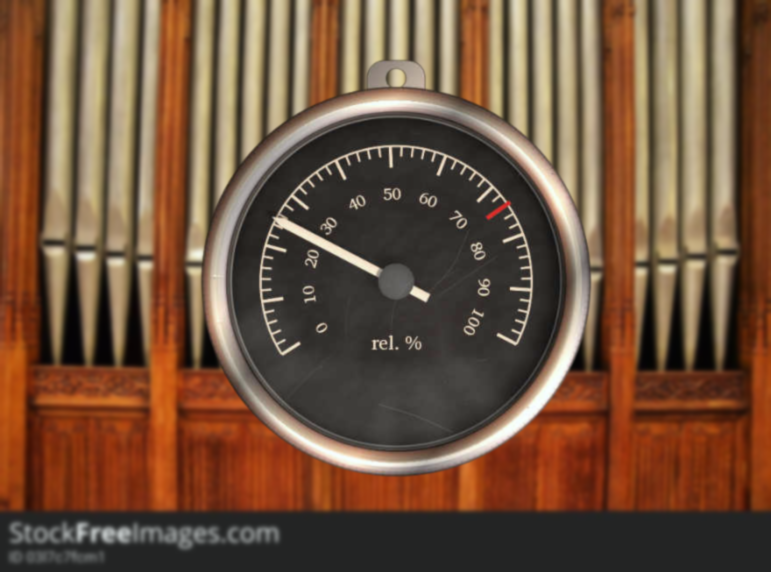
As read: **25** %
